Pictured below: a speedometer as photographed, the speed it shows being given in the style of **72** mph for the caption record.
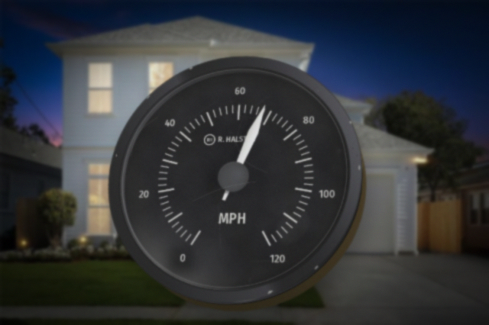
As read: **68** mph
